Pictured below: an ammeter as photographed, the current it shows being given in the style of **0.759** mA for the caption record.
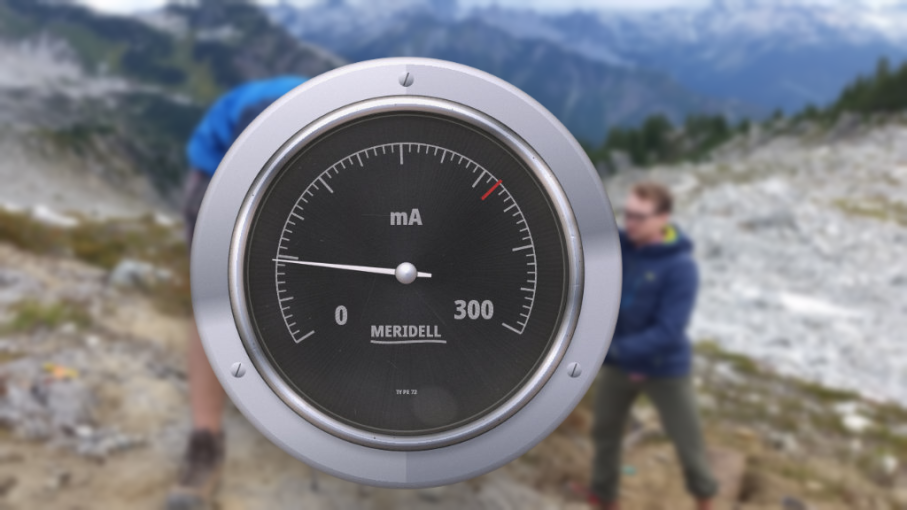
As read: **47.5** mA
